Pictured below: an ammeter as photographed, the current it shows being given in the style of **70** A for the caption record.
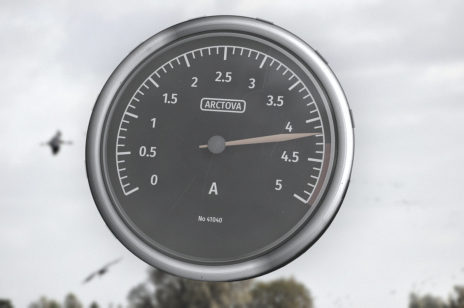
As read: **4.2** A
